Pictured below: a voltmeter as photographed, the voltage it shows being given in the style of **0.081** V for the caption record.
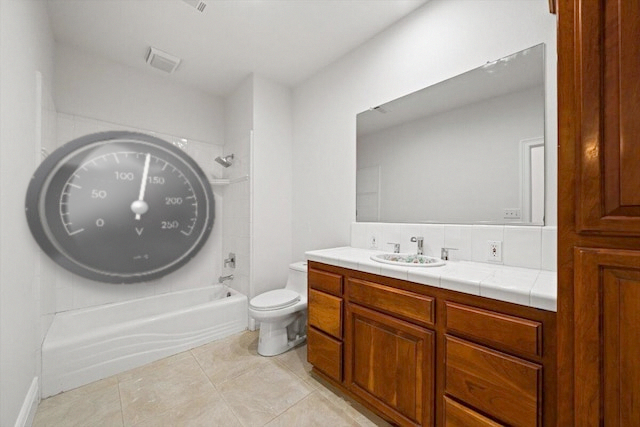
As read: **130** V
